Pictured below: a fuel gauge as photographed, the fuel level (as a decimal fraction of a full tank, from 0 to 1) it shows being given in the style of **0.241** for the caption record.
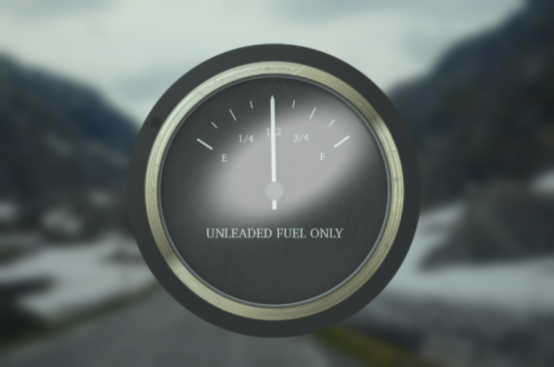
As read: **0.5**
